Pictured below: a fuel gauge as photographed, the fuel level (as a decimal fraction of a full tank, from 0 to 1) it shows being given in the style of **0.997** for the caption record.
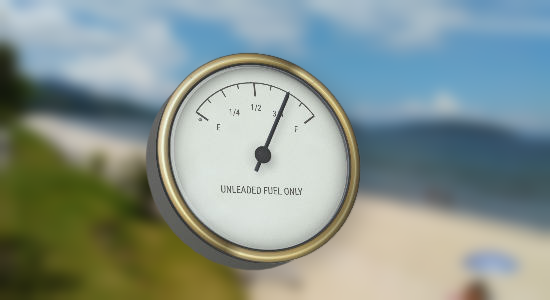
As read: **0.75**
